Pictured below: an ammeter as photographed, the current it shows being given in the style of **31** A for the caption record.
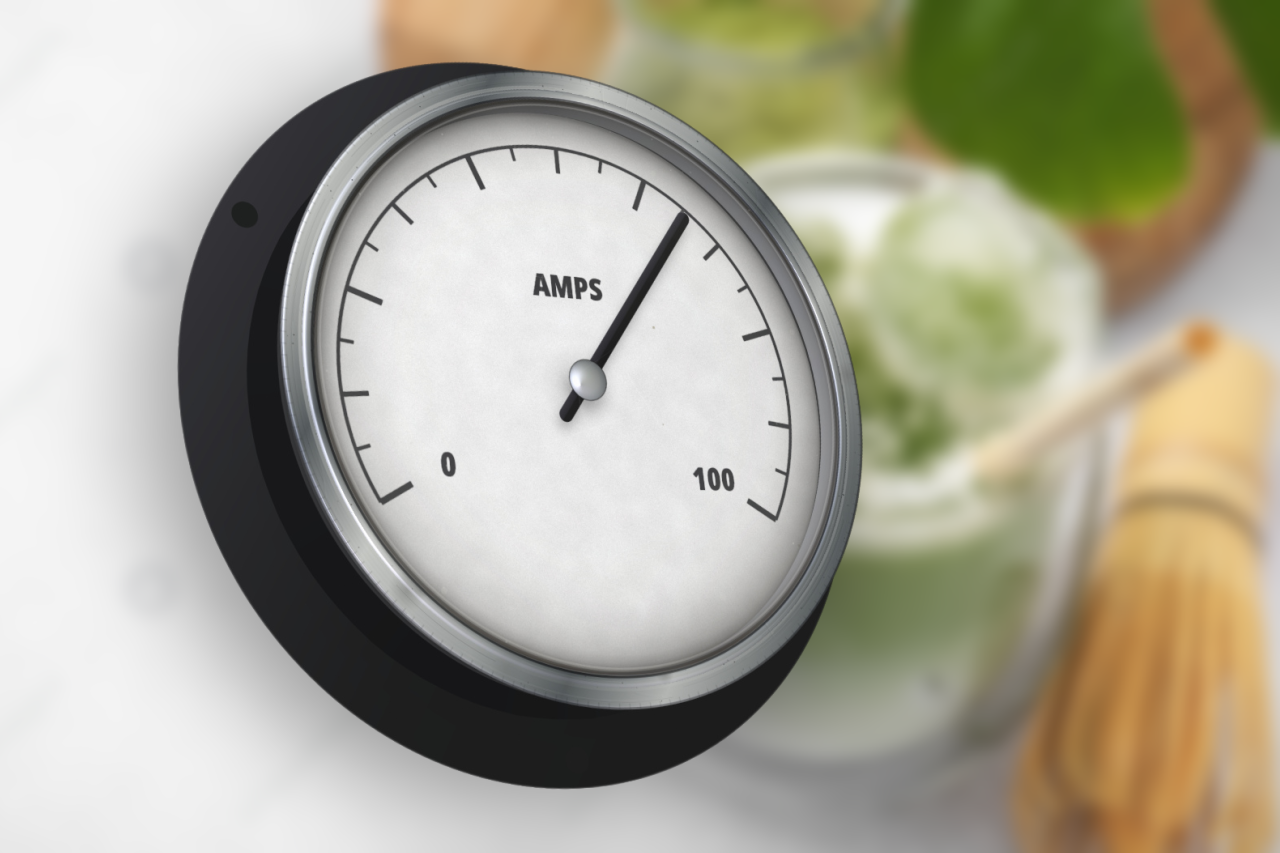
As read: **65** A
